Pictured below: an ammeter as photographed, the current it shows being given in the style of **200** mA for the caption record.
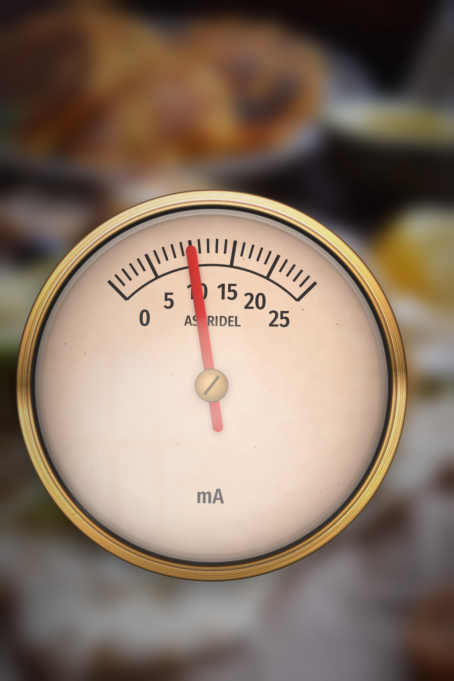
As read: **10** mA
